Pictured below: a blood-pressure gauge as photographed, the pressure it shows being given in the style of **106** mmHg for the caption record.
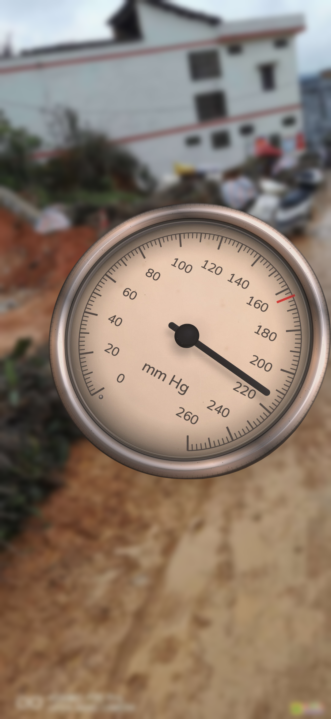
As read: **214** mmHg
